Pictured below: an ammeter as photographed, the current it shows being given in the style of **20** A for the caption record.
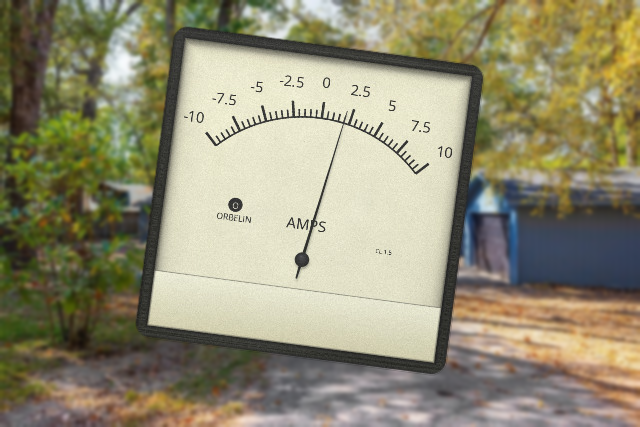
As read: **2** A
